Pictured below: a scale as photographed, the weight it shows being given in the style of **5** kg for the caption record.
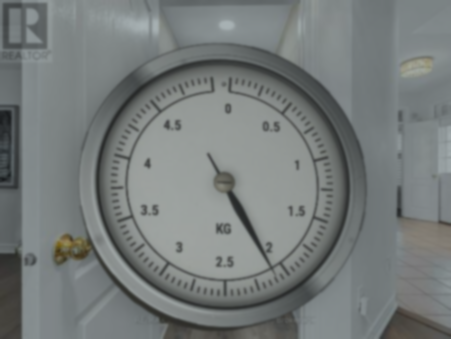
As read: **2.1** kg
